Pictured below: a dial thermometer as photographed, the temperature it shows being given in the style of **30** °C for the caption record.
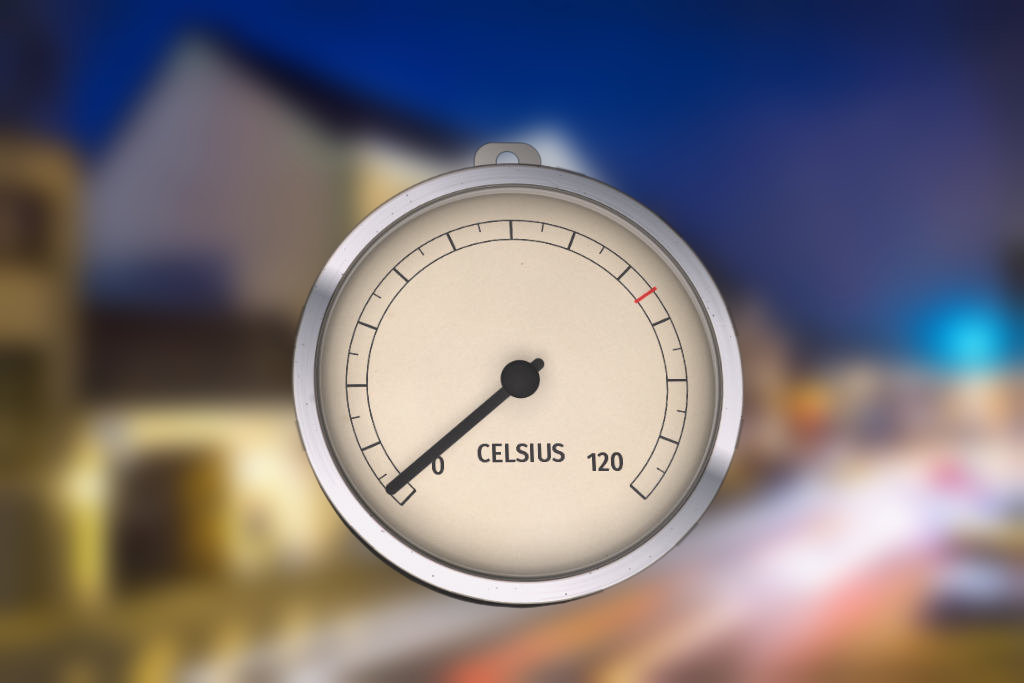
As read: **2.5** °C
